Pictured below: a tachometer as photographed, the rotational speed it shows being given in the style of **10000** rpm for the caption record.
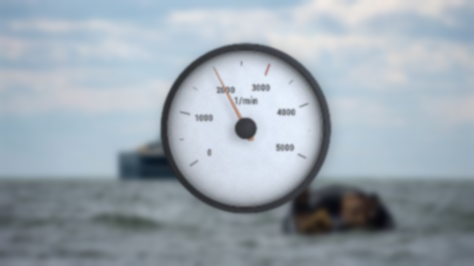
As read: **2000** rpm
